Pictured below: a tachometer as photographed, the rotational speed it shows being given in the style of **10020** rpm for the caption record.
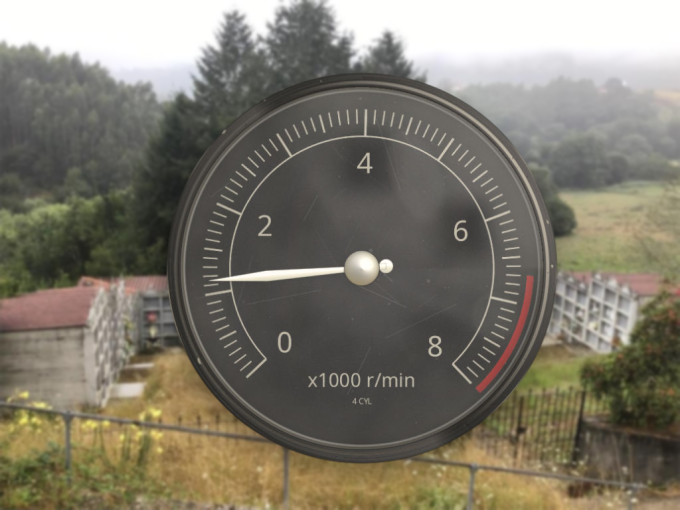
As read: **1150** rpm
